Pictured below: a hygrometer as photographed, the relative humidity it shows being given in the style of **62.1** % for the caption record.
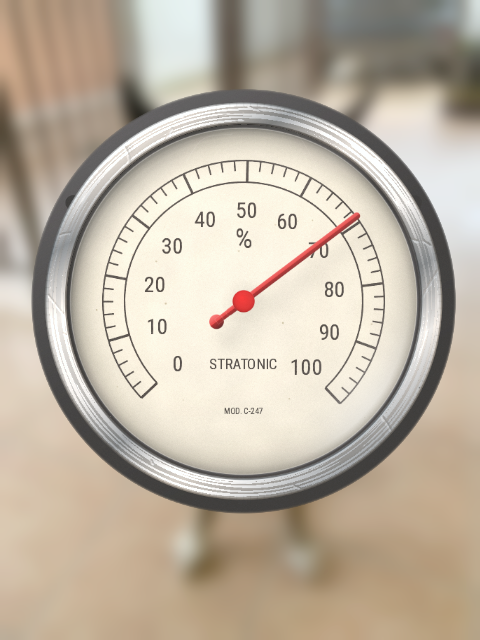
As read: **69** %
